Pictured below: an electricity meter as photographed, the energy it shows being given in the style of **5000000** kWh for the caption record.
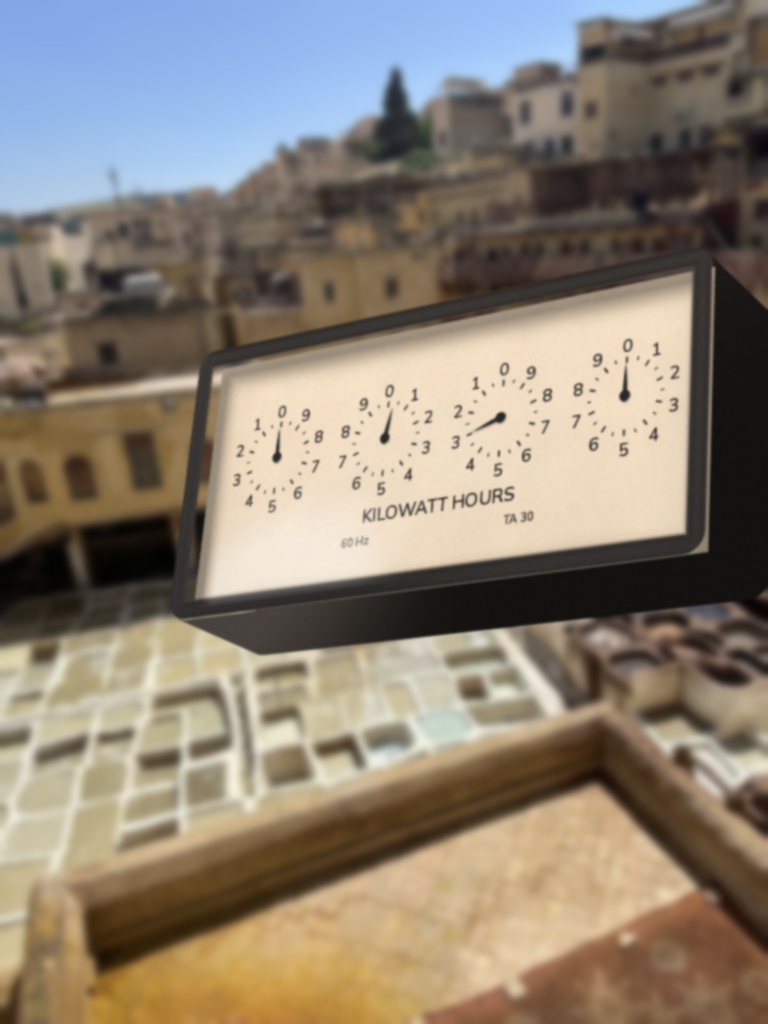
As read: **30** kWh
